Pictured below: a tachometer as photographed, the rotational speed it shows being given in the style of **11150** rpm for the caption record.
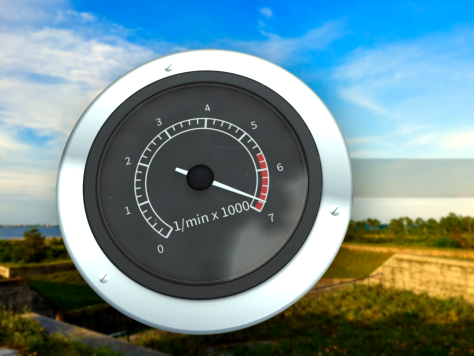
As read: **6800** rpm
